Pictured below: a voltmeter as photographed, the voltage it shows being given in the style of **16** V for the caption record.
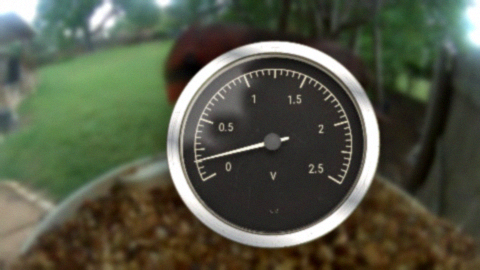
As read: **0.15** V
